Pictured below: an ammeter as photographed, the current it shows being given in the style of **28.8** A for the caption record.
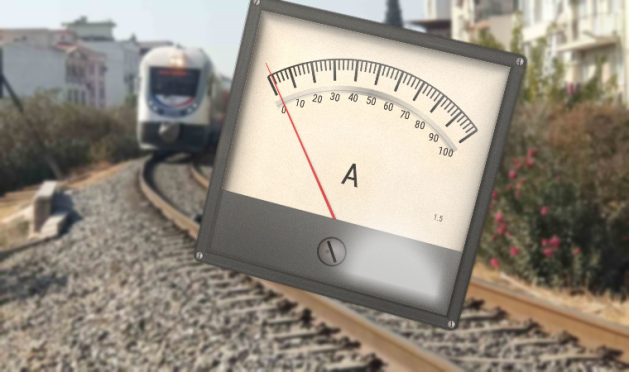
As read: **2** A
